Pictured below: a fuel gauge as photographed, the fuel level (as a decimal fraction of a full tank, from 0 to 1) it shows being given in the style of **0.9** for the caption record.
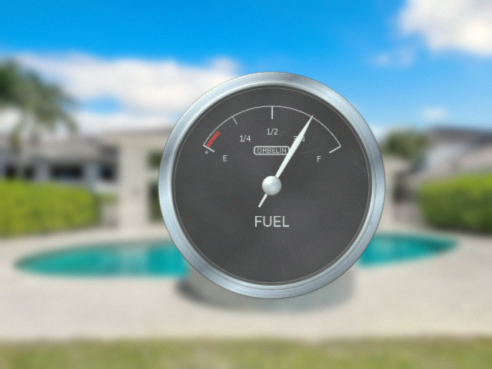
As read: **0.75**
